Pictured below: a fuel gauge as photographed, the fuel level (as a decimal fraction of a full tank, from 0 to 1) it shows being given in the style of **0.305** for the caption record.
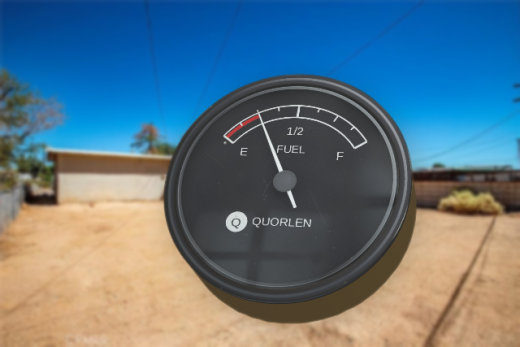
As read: **0.25**
